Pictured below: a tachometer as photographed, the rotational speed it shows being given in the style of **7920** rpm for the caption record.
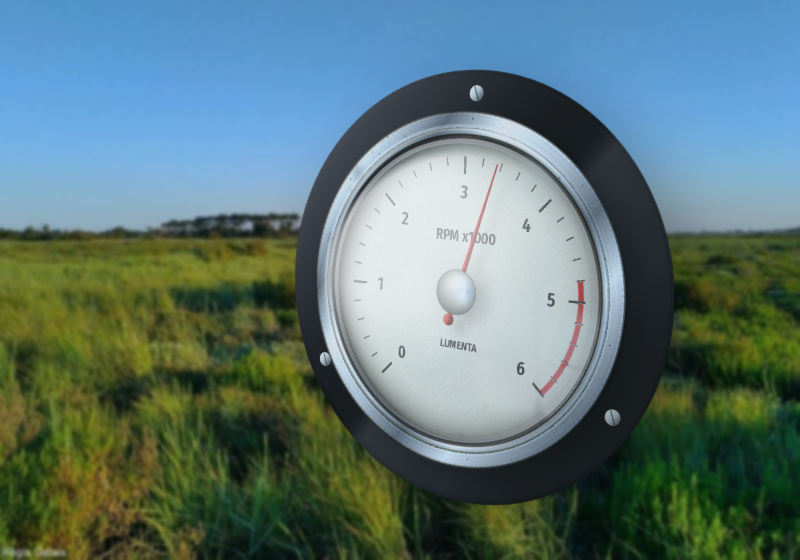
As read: **3400** rpm
